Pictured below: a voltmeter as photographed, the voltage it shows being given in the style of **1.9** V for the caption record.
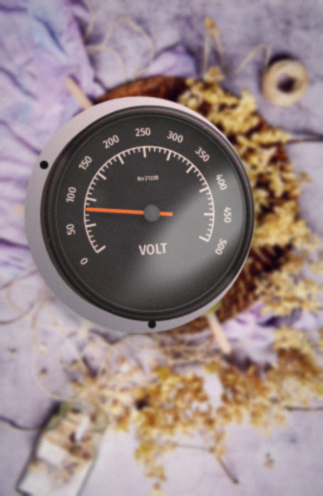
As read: **80** V
